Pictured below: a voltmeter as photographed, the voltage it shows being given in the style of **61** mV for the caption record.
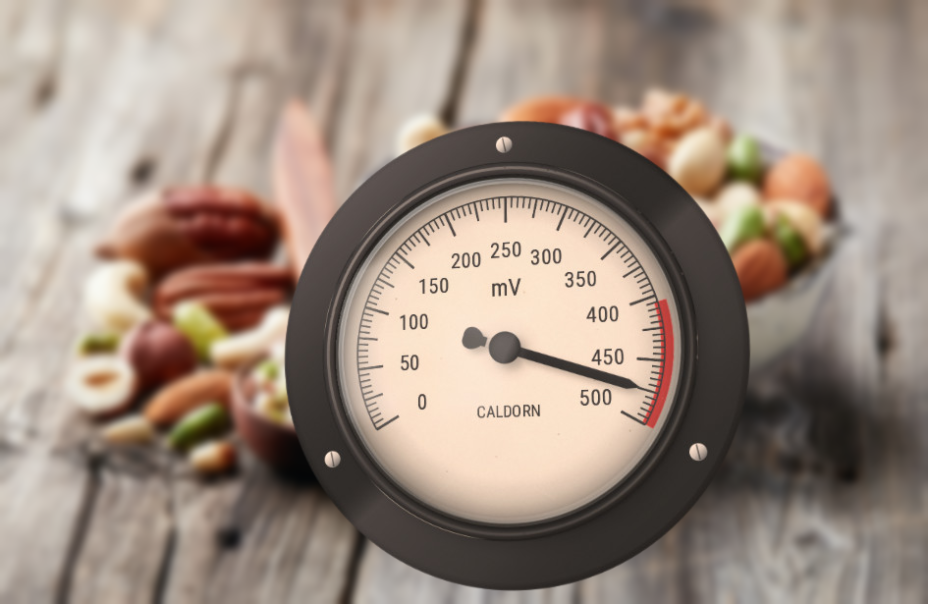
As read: **475** mV
